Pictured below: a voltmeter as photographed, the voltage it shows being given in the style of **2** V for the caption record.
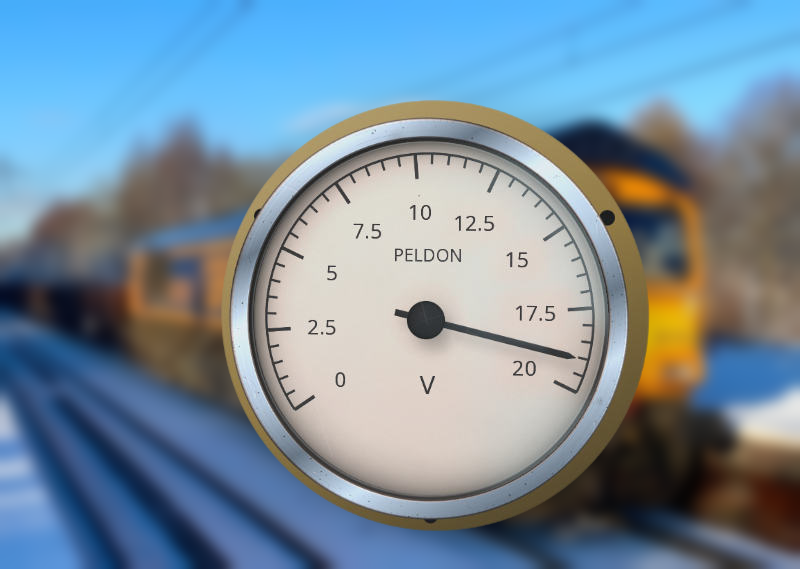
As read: **19** V
